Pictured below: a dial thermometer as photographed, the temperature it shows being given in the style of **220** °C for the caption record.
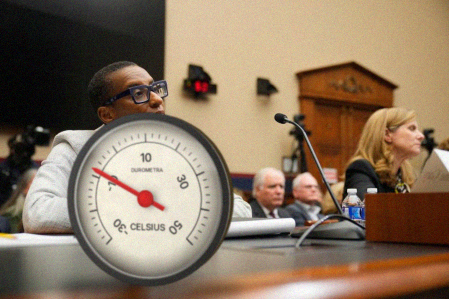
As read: **-8** °C
